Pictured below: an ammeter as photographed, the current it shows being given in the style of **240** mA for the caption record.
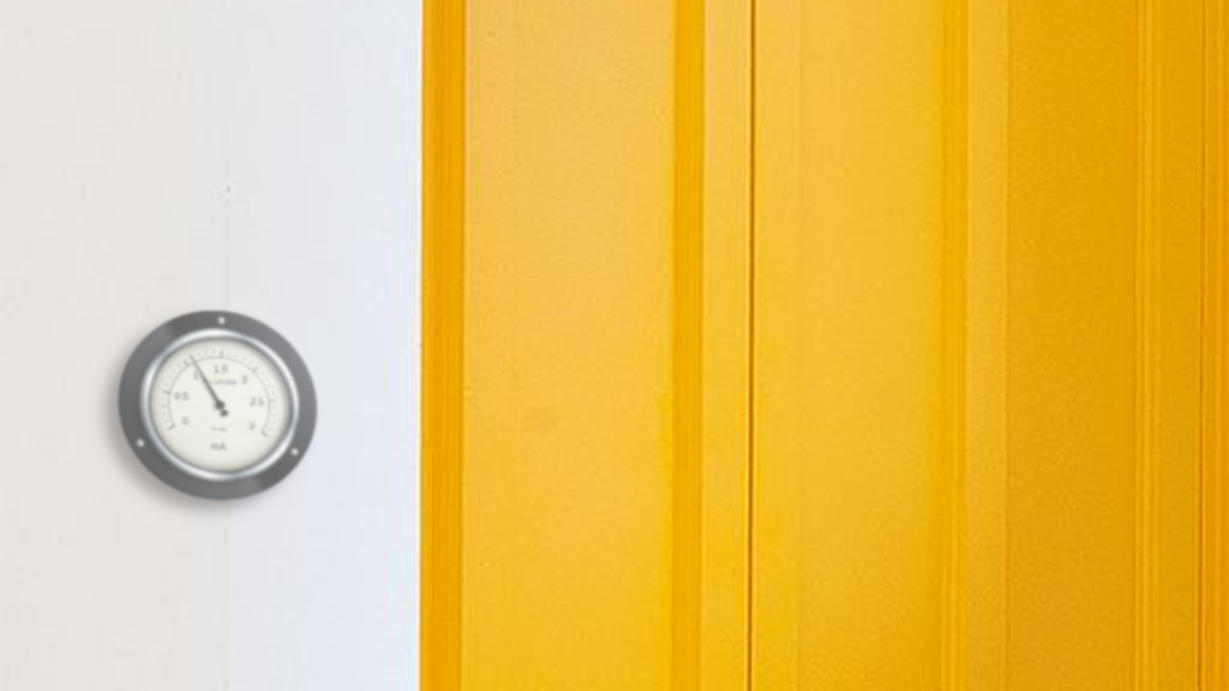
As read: **1.1** mA
